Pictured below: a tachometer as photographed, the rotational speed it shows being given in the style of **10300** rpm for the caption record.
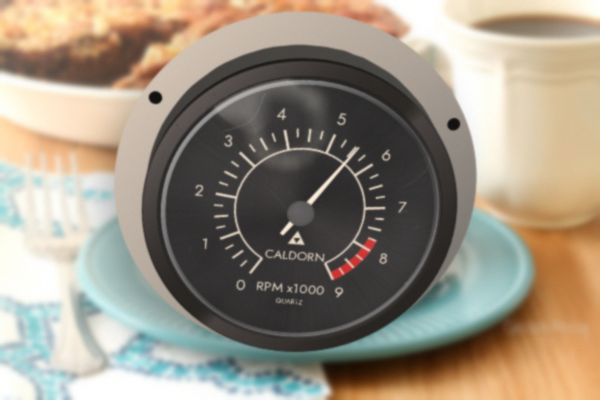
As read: **5500** rpm
